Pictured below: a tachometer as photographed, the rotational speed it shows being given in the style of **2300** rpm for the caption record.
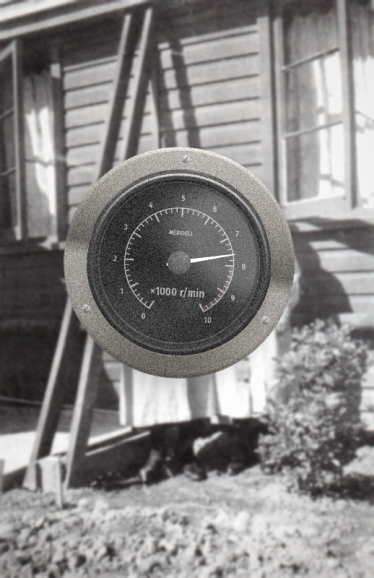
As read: **7600** rpm
